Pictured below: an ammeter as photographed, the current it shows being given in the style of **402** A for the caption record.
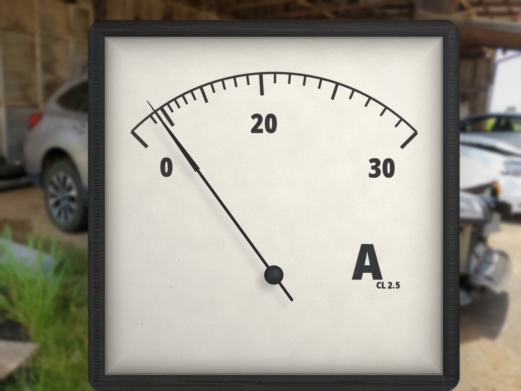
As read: **9** A
